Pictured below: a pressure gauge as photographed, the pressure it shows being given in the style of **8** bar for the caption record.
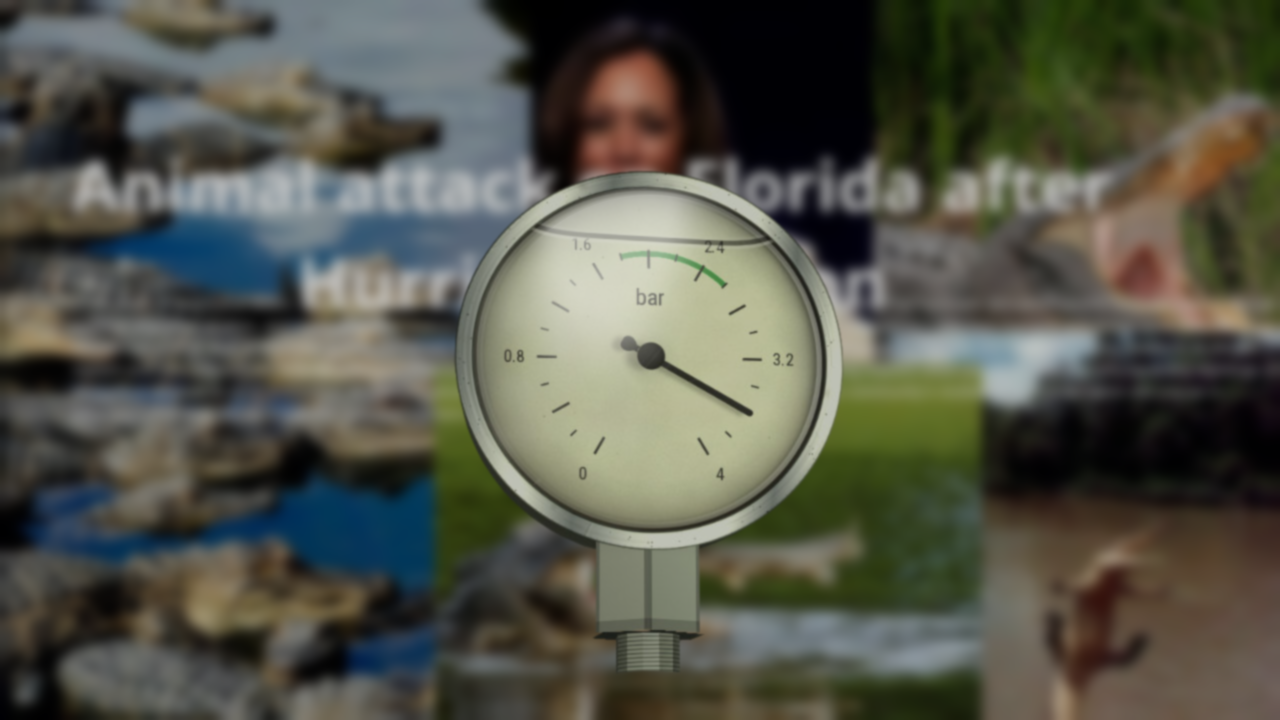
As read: **3.6** bar
